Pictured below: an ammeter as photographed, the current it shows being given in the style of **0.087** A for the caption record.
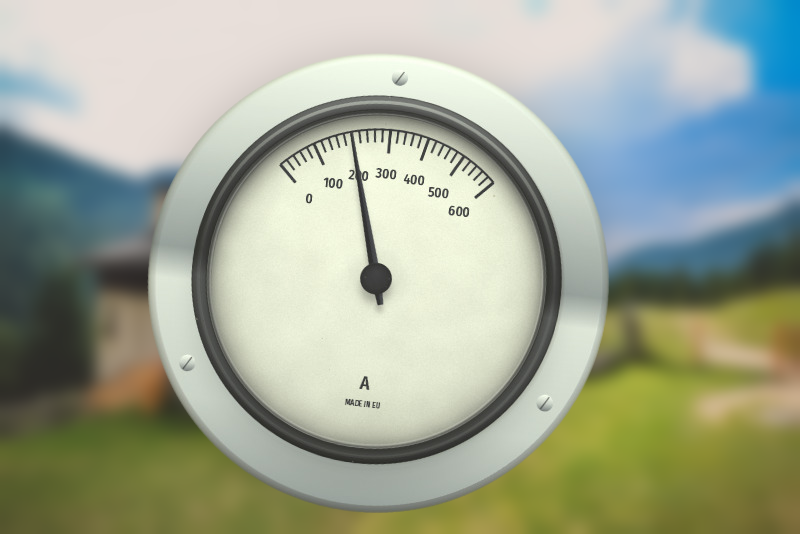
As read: **200** A
